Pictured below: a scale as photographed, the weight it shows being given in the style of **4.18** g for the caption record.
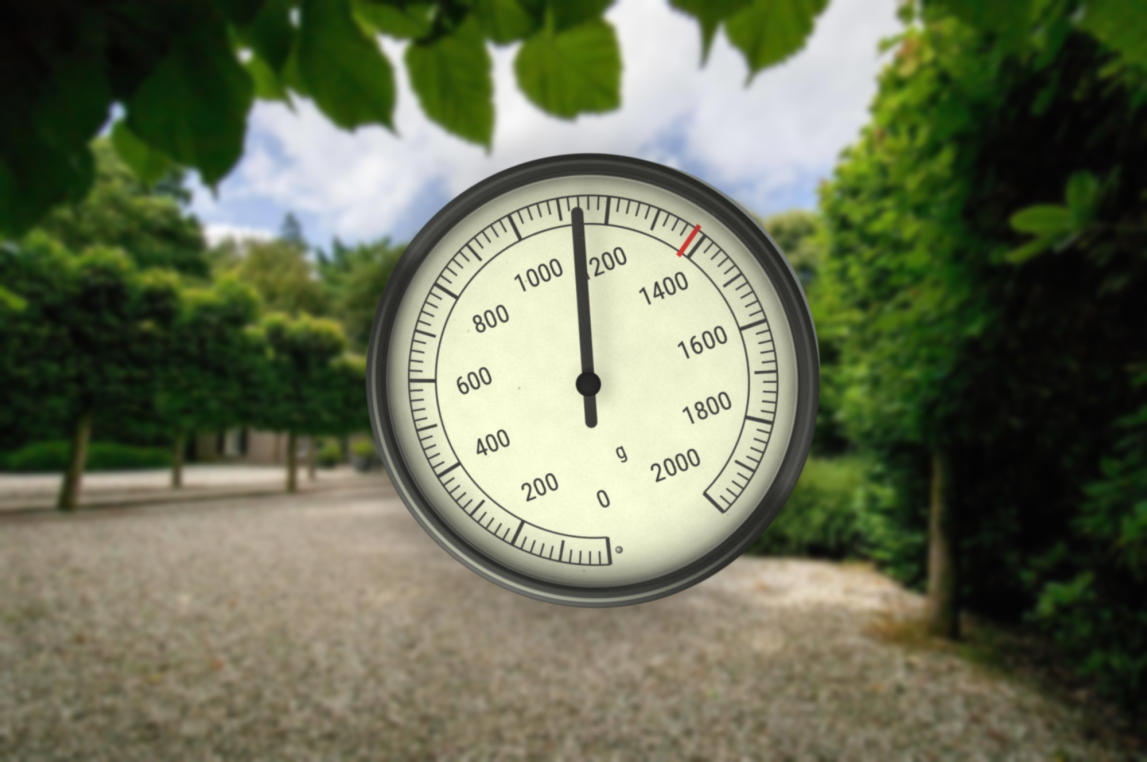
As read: **1140** g
